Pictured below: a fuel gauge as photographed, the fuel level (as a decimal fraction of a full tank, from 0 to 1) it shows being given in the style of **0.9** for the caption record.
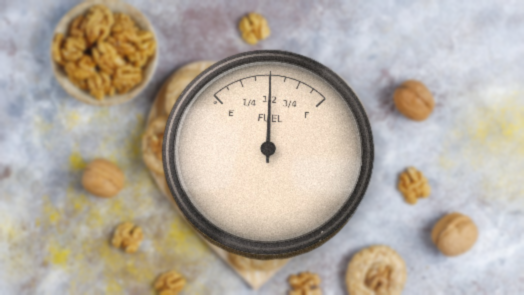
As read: **0.5**
